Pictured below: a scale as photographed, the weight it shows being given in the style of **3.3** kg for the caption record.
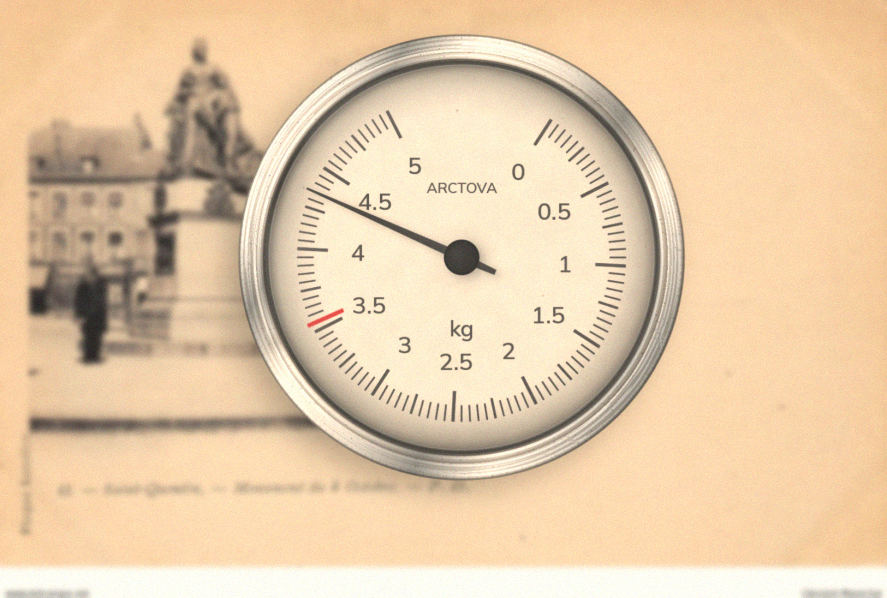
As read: **4.35** kg
